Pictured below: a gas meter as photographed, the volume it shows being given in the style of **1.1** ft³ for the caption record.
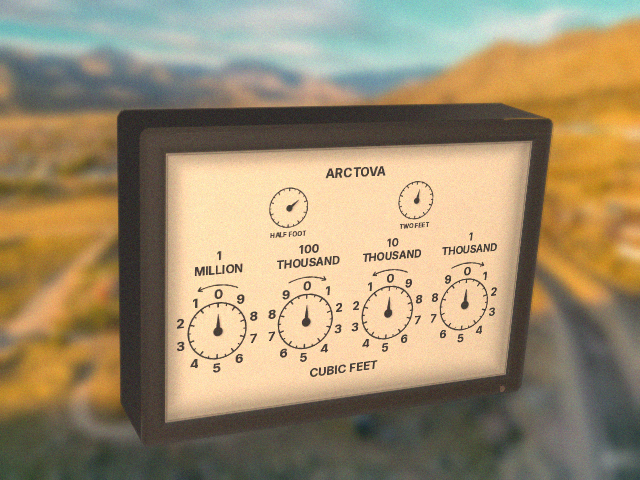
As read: **0** ft³
